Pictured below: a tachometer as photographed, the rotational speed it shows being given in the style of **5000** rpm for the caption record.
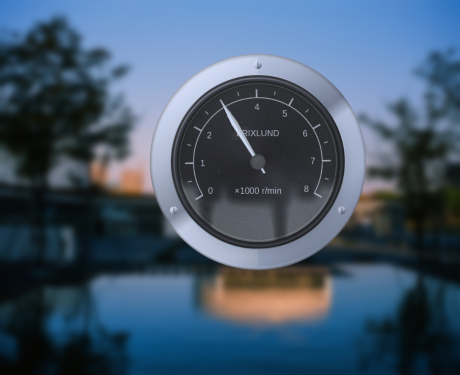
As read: **3000** rpm
